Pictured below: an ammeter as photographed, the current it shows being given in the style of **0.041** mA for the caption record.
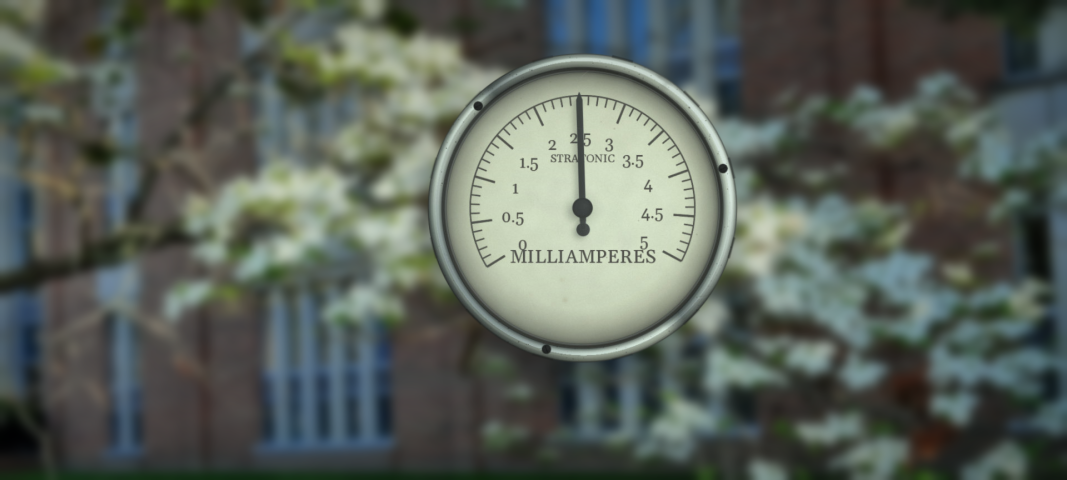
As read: **2.5** mA
